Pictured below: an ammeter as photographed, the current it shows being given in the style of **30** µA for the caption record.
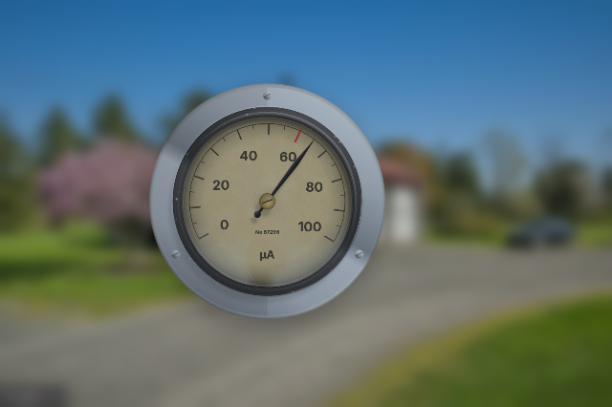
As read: **65** µA
